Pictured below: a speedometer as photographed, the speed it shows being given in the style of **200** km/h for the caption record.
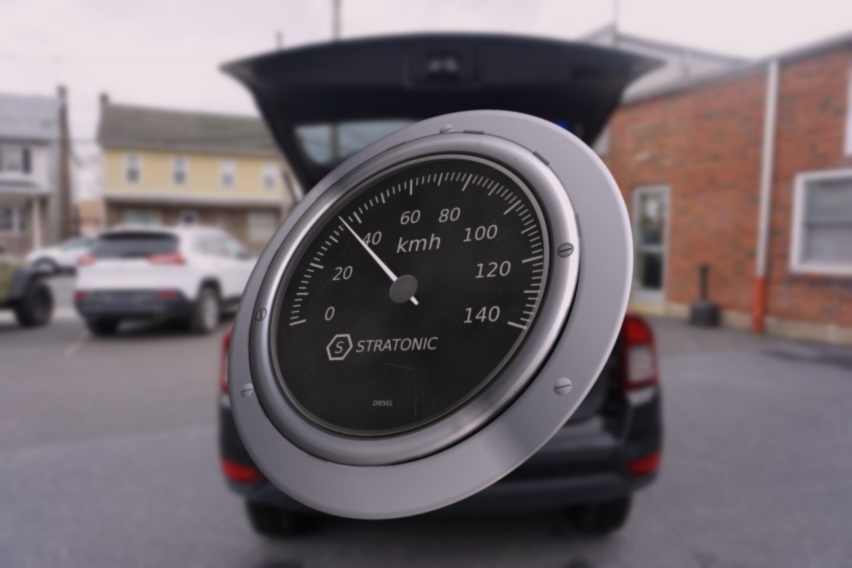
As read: **36** km/h
